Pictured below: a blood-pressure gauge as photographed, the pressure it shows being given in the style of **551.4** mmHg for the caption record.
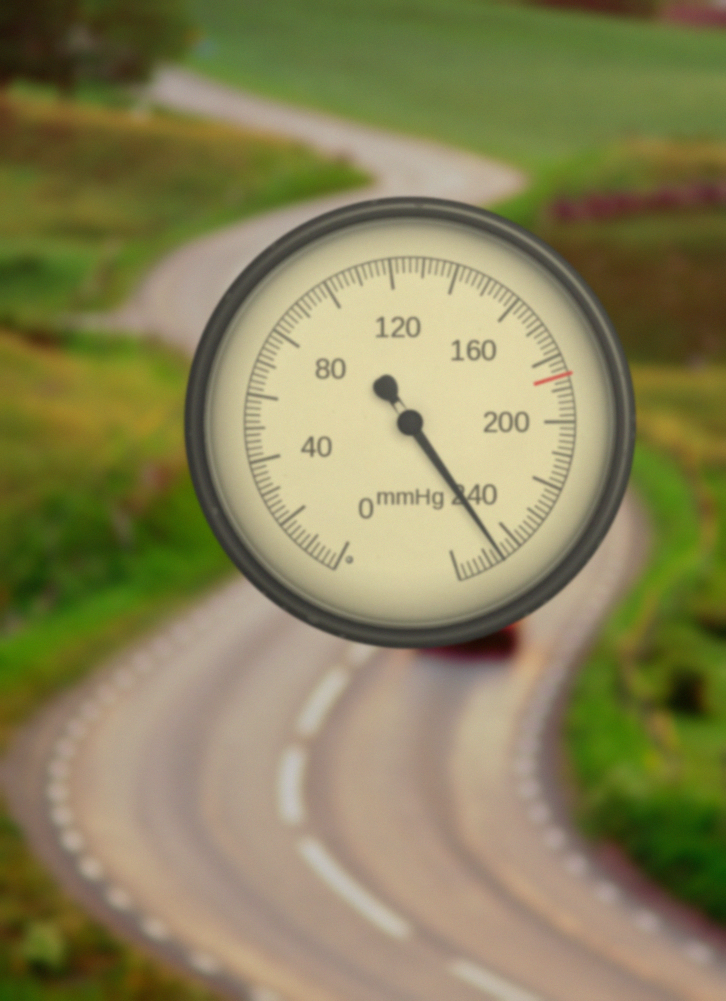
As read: **246** mmHg
